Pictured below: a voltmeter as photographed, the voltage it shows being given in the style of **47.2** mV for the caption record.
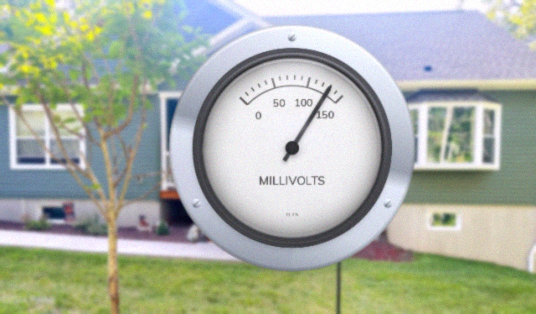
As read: **130** mV
